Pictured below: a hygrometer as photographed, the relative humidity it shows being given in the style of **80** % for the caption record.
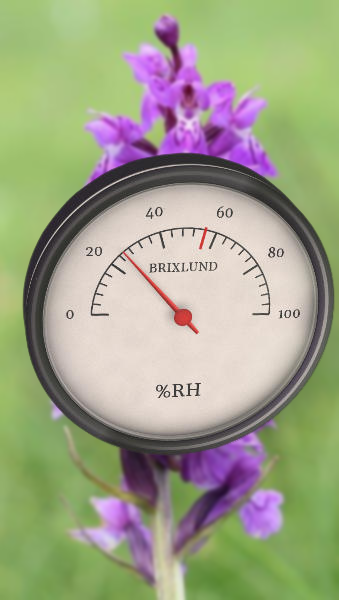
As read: **26** %
